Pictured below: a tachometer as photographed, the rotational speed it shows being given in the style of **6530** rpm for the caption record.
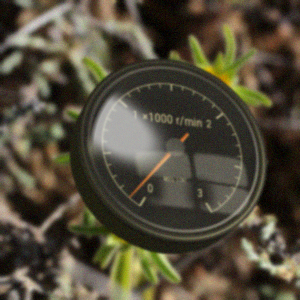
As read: **100** rpm
